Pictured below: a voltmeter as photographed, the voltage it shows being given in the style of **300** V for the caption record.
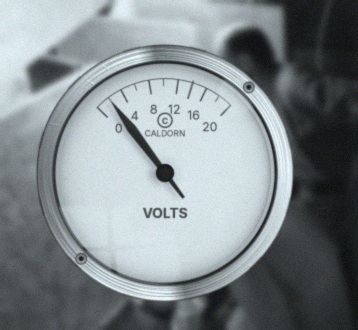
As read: **2** V
